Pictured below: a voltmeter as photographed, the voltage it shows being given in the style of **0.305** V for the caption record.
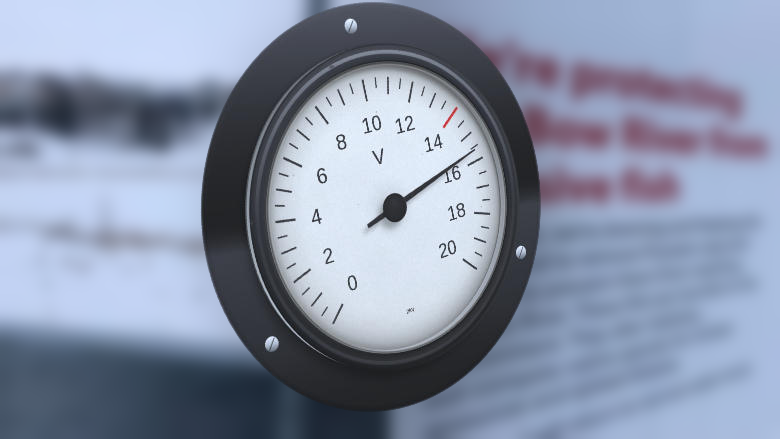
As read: **15.5** V
